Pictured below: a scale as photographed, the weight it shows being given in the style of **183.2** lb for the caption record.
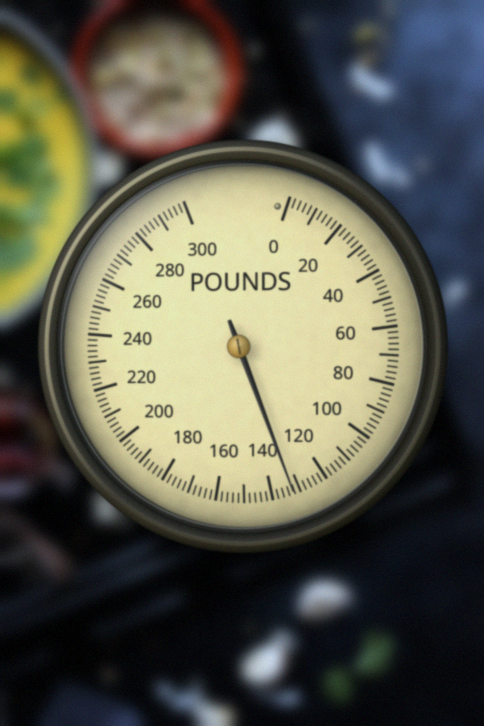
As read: **132** lb
